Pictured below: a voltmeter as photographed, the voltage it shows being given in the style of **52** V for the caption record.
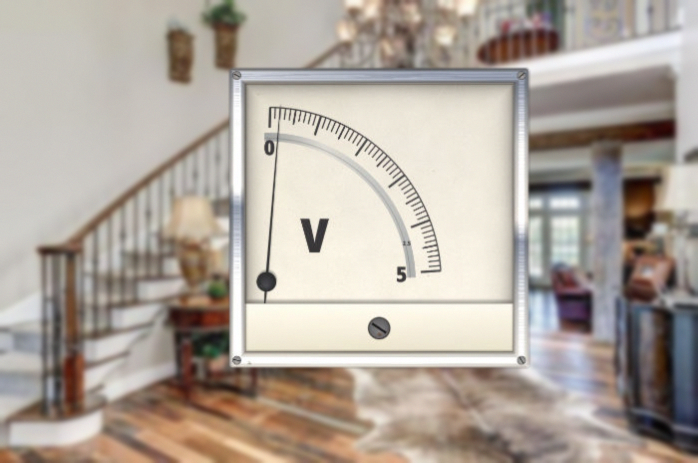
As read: **0.2** V
